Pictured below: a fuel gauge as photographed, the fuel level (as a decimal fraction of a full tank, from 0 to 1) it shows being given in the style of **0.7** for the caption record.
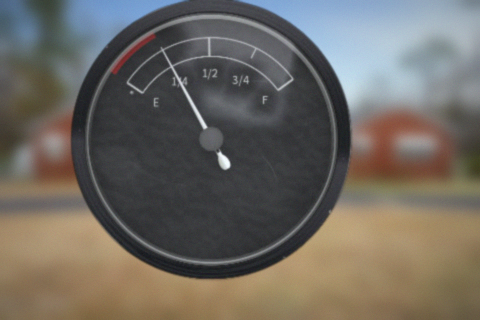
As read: **0.25**
